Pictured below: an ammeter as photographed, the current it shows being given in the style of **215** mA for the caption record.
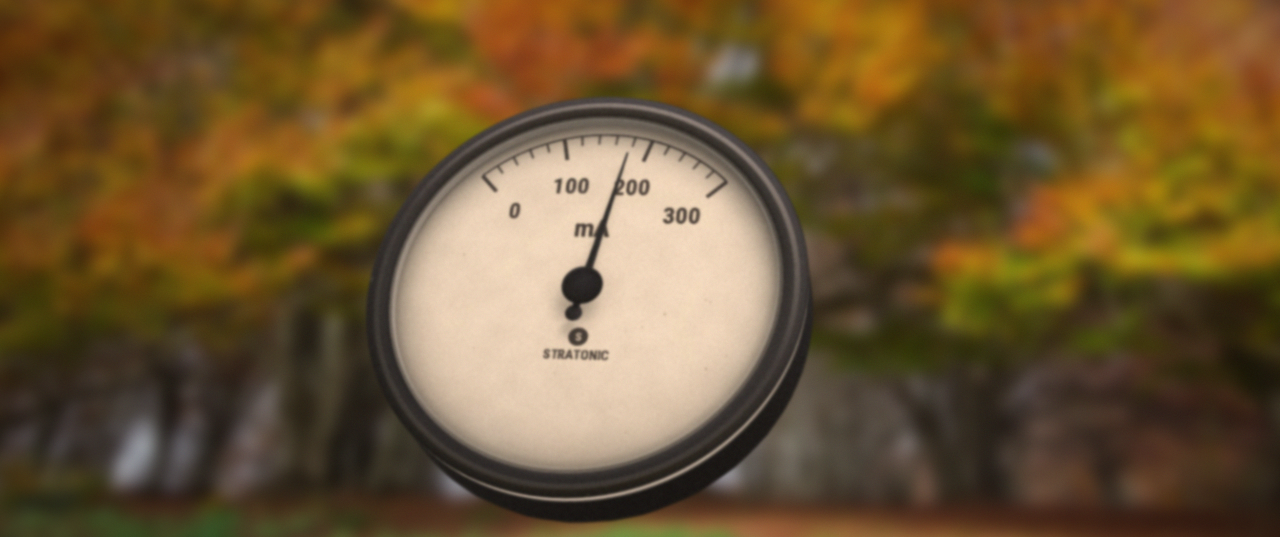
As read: **180** mA
